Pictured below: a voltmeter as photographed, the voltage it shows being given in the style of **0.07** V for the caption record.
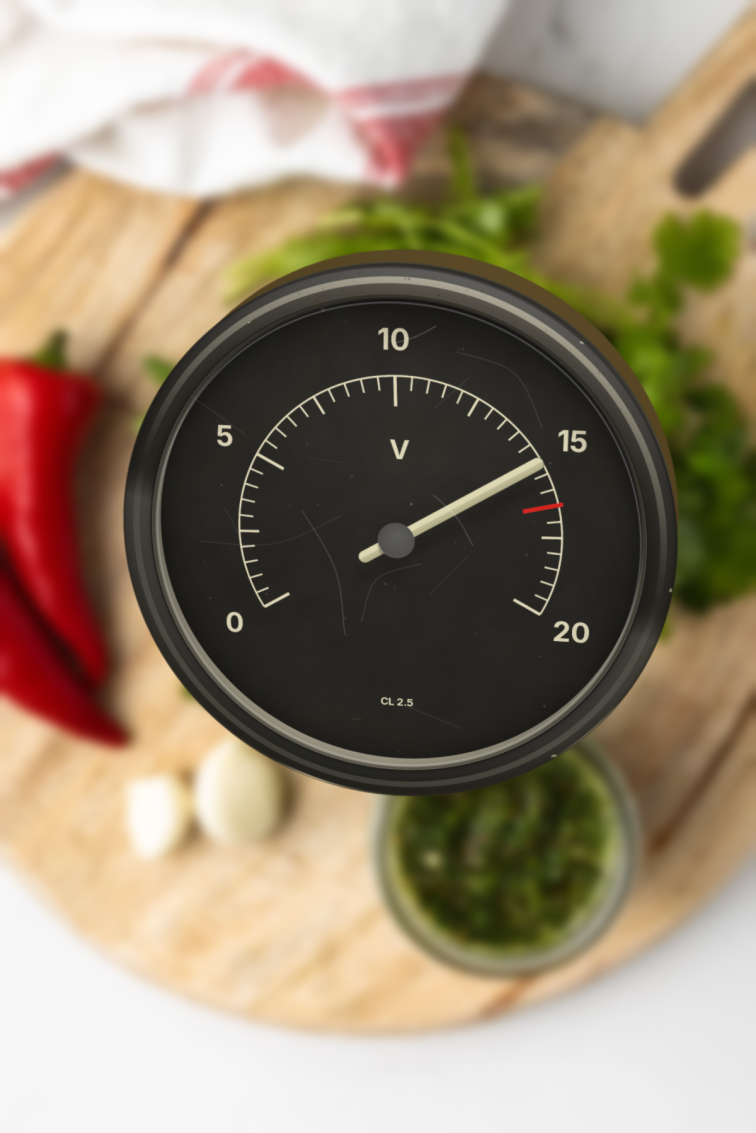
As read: **15** V
